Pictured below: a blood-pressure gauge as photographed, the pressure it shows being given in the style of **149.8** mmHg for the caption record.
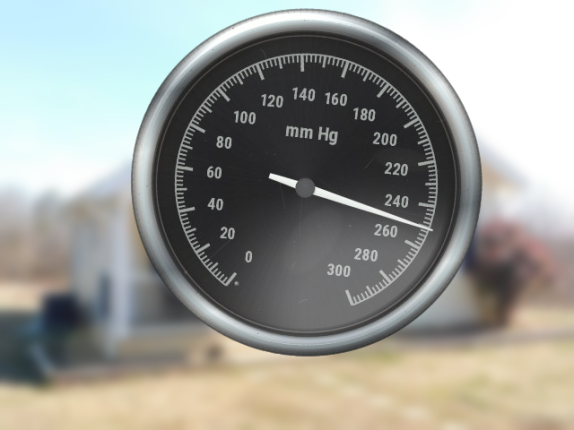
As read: **250** mmHg
